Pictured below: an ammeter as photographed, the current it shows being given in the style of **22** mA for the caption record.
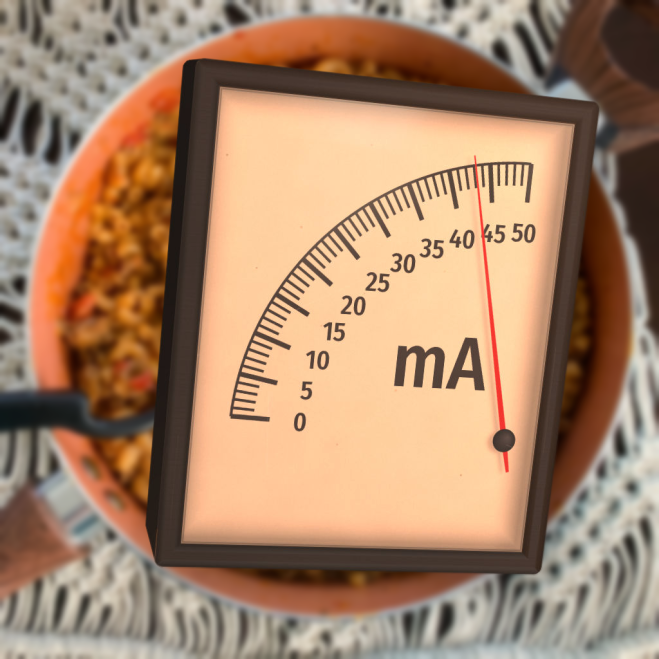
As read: **43** mA
